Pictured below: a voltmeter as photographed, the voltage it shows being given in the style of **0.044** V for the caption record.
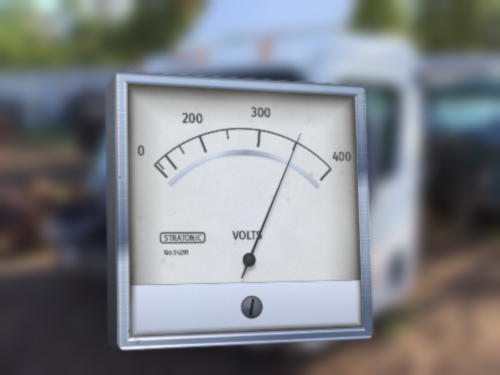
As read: **350** V
